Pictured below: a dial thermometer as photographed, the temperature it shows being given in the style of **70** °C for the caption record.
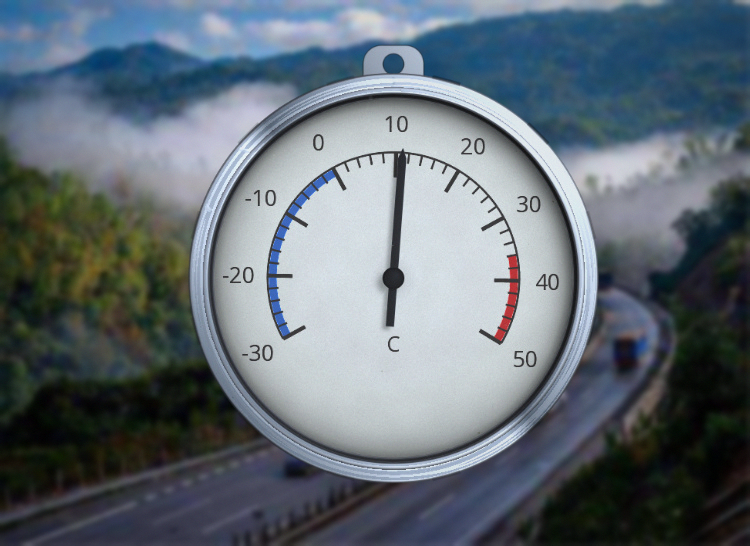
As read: **11** °C
